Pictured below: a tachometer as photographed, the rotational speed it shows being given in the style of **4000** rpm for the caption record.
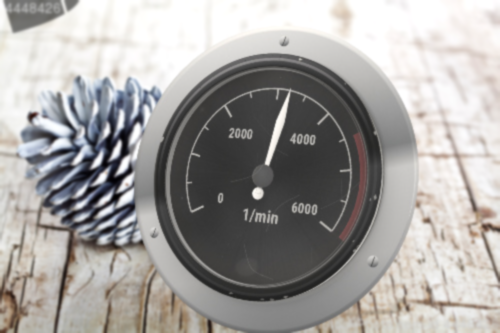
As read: **3250** rpm
